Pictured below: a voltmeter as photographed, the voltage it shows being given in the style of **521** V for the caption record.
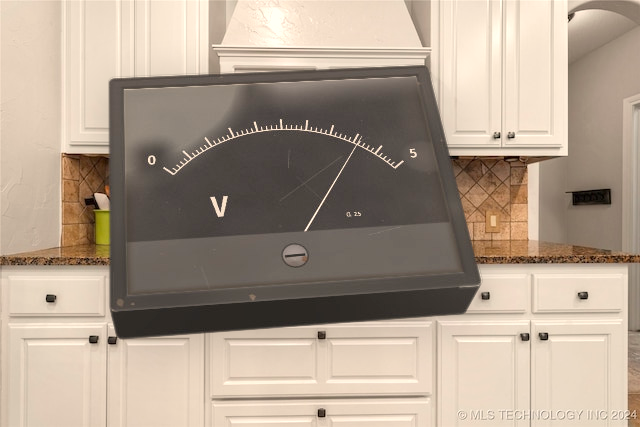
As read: **4.1** V
